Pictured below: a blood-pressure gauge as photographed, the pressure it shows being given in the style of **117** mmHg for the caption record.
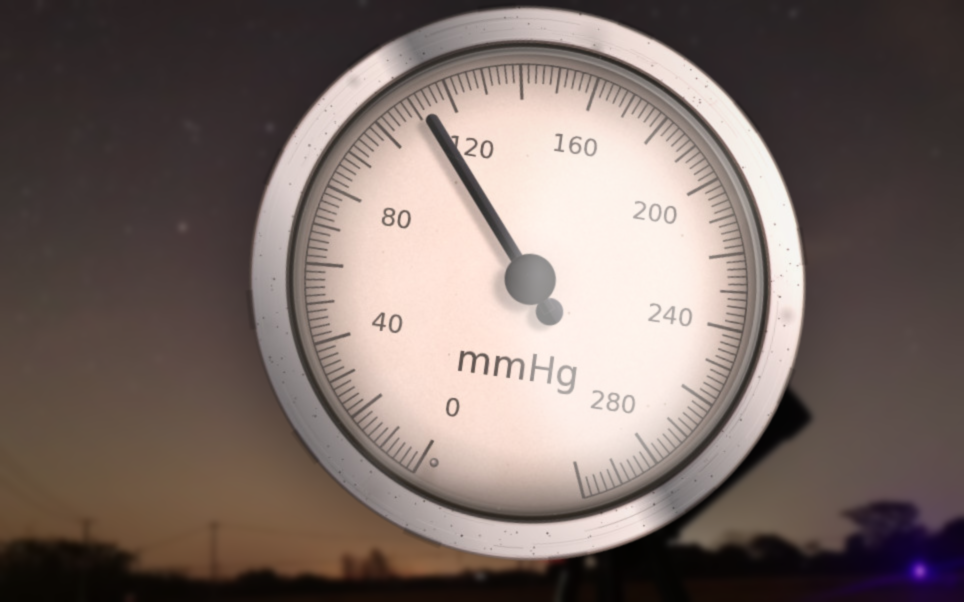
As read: **112** mmHg
